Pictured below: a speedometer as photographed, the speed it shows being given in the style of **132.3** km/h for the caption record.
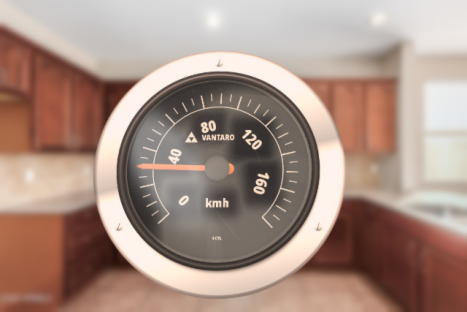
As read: **30** km/h
